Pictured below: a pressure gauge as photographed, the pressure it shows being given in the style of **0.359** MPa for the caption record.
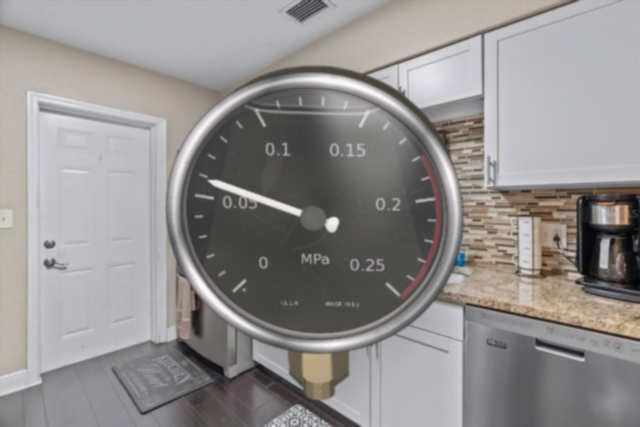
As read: **0.06** MPa
